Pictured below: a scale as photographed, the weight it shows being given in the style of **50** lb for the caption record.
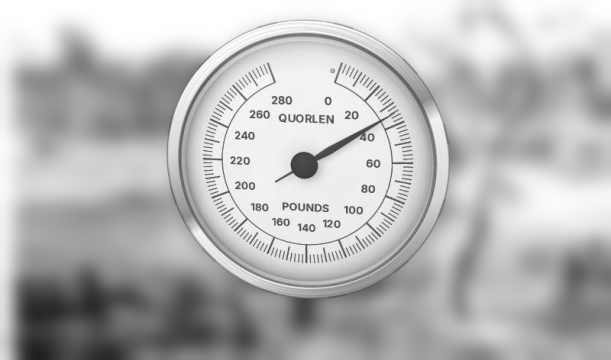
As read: **34** lb
